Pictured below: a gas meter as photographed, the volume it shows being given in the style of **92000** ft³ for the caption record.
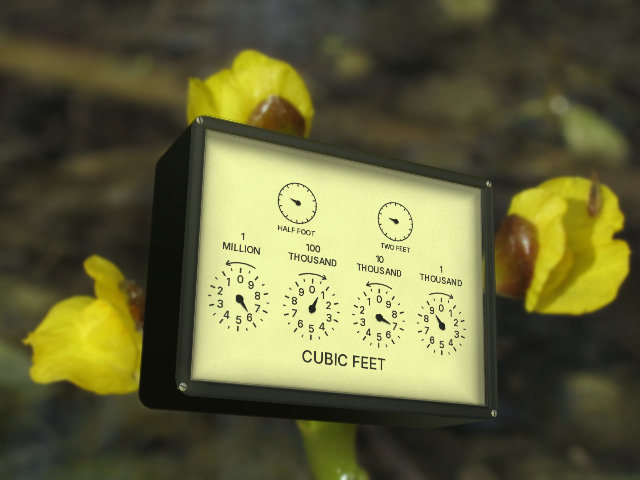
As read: **606900** ft³
